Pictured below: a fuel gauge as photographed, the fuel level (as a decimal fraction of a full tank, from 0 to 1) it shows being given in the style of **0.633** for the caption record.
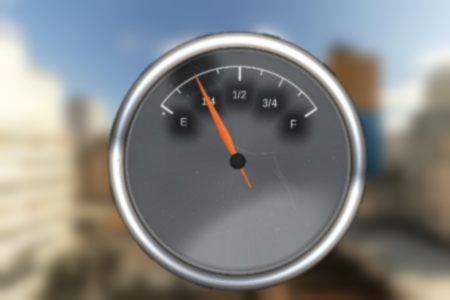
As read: **0.25**
